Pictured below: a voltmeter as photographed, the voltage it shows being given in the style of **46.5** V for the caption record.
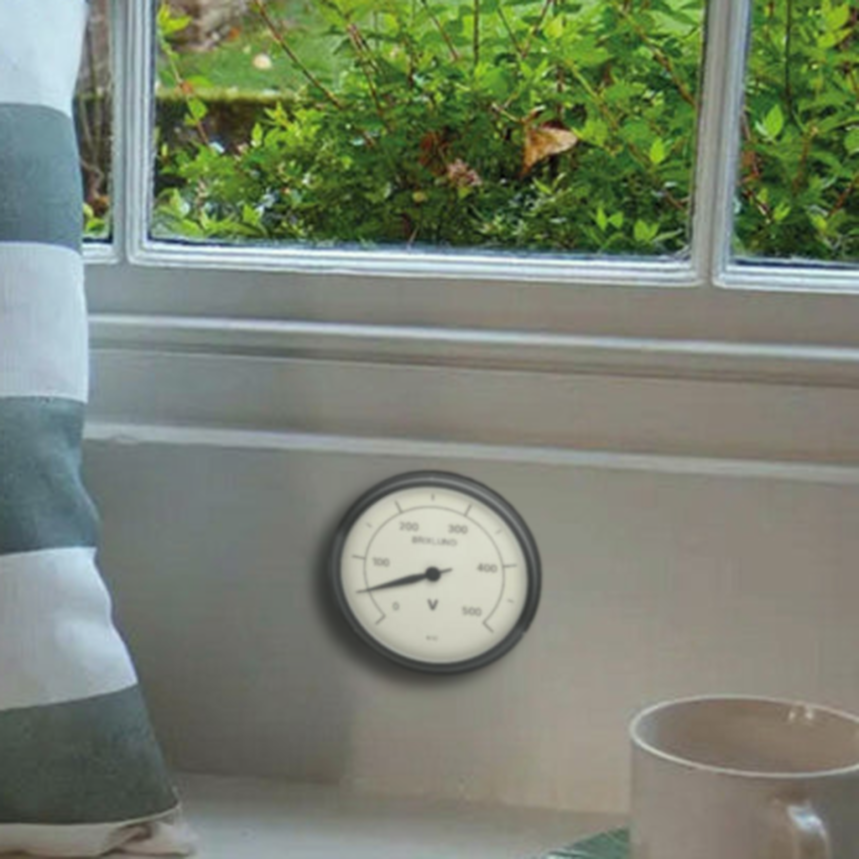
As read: **50** V
